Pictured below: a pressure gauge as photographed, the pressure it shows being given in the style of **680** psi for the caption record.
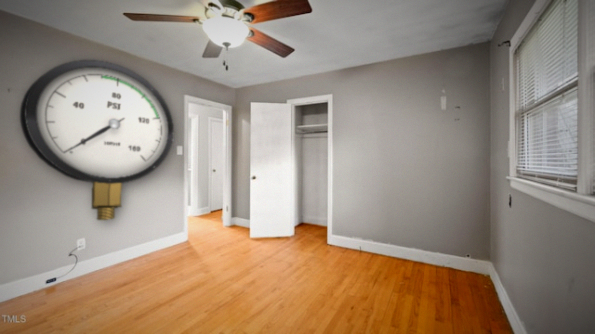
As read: **0** psi
